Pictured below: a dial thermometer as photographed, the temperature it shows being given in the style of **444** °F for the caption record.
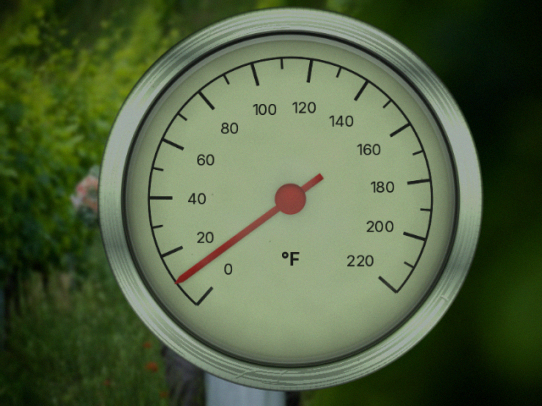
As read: **10** °F
